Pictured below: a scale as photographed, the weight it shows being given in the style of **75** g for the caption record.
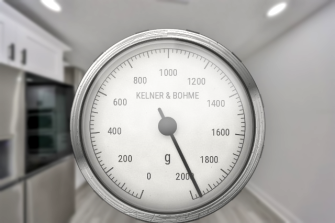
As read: **1960** g
